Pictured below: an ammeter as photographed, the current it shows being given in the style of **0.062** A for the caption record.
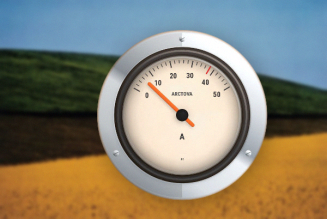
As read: **6** A
